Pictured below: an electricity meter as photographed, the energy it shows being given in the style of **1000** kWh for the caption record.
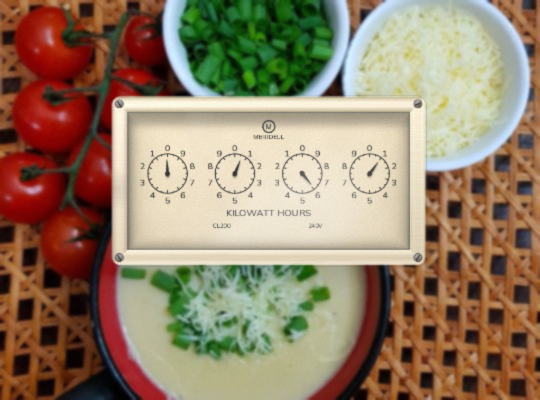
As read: **61** kWh
